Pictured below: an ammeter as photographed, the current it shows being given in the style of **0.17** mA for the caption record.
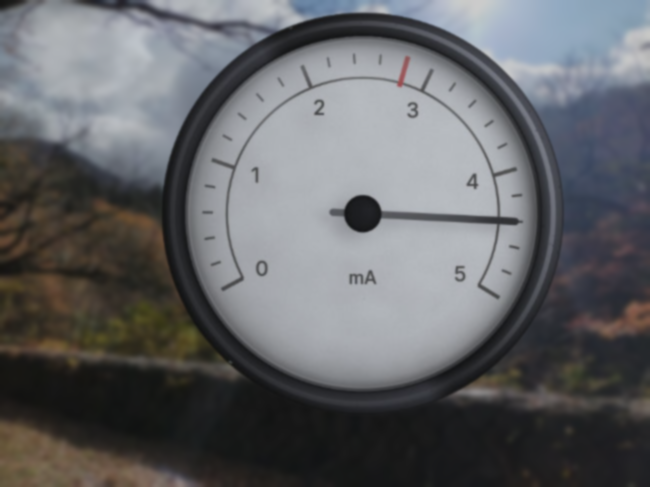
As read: **4.4** mA
